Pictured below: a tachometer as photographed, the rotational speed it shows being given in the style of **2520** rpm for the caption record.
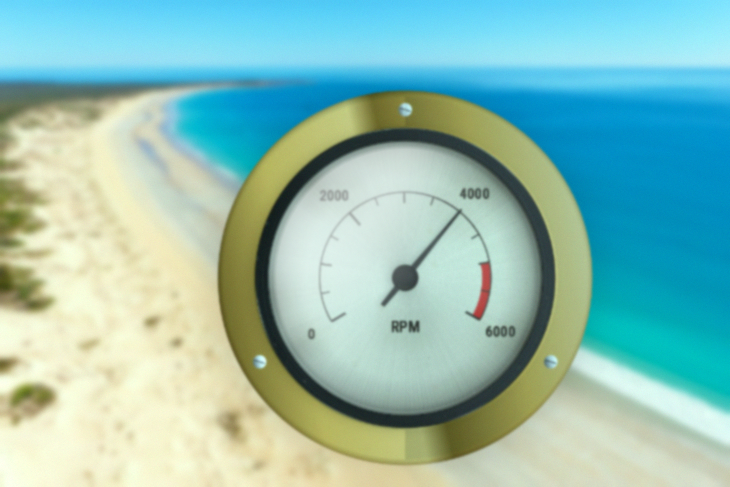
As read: **4000** rpm
